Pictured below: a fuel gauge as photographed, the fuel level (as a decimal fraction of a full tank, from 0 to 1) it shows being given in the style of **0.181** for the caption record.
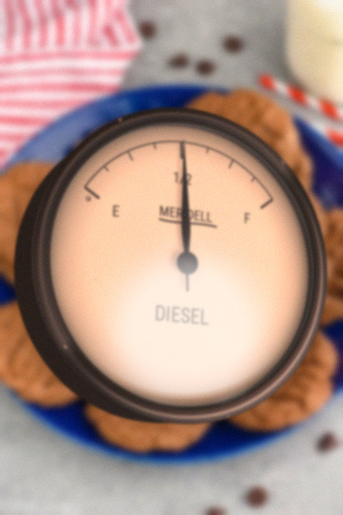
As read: **0.5**
